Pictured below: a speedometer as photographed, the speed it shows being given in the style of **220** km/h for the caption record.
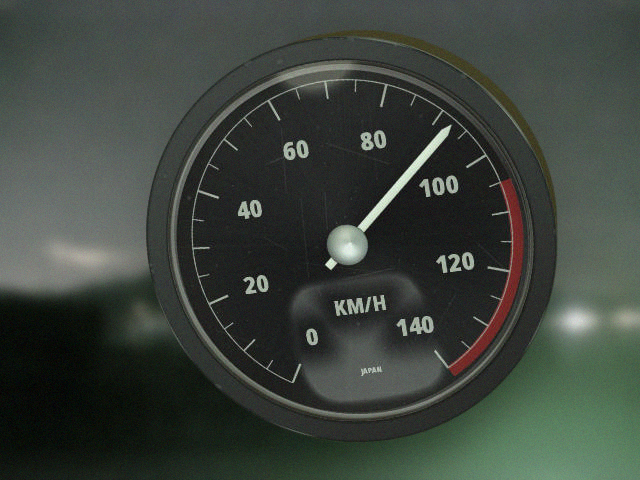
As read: **92.5** km/h
